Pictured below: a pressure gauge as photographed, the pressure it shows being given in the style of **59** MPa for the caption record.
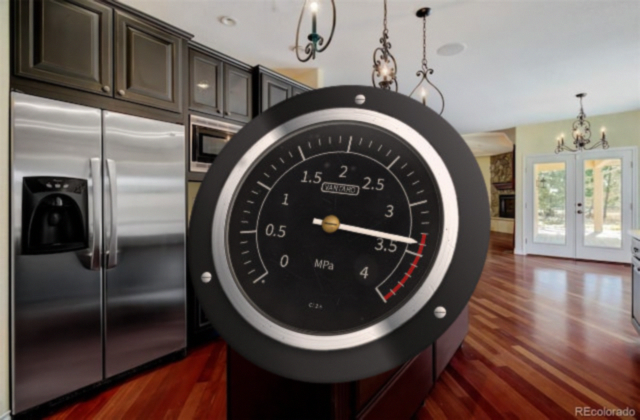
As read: **3.4** MPa
